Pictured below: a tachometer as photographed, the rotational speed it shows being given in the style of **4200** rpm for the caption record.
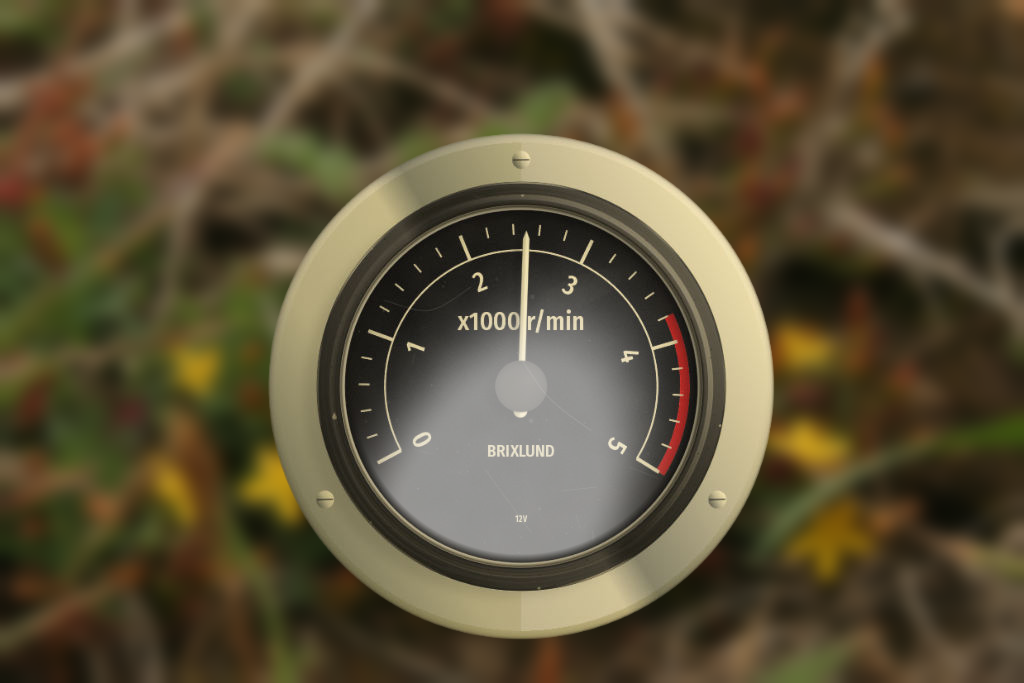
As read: **2500** rpm
